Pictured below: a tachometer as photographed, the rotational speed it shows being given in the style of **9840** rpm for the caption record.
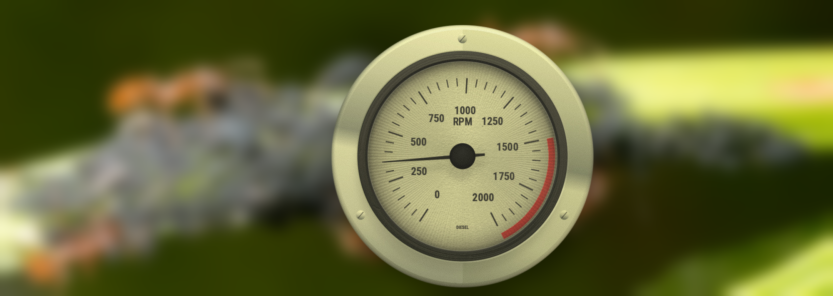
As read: **350** rpm
